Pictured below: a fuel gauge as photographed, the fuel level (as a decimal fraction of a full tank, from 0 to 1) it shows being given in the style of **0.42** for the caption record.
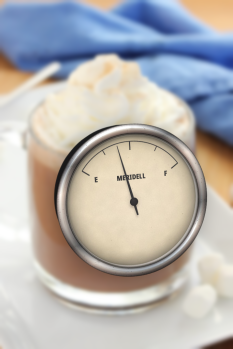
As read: **0.375**
